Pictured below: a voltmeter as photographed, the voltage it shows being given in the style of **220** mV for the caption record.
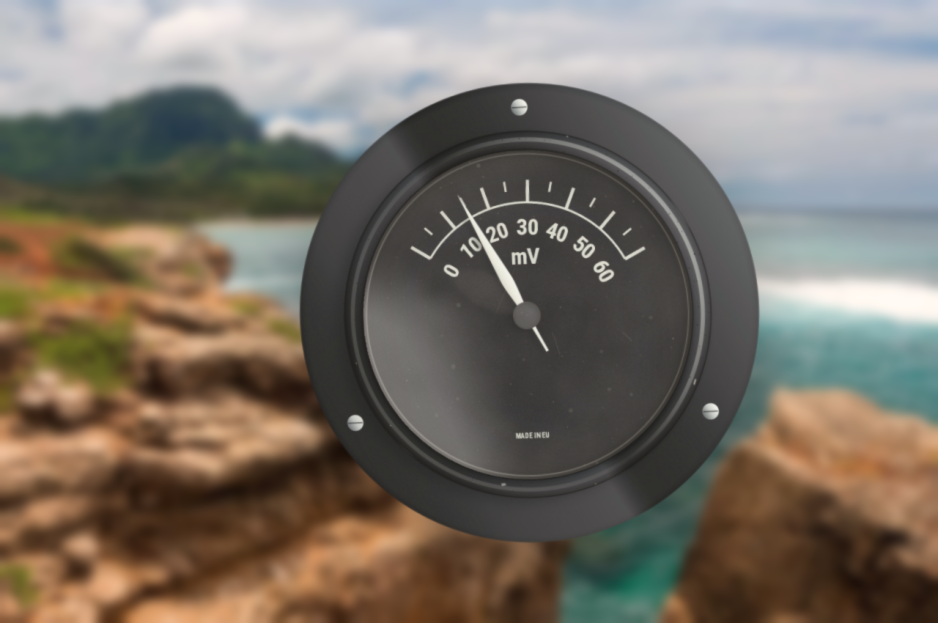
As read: **15** mV
